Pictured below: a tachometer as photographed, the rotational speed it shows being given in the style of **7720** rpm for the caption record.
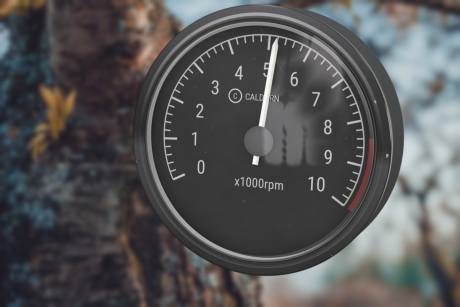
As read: **5200** rpm
